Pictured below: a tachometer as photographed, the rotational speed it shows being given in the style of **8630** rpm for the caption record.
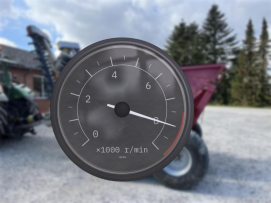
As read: **8000** rpm
